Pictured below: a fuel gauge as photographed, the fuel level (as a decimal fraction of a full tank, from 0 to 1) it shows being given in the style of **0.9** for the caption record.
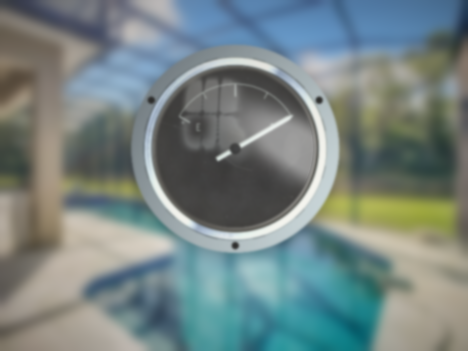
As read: **1**
